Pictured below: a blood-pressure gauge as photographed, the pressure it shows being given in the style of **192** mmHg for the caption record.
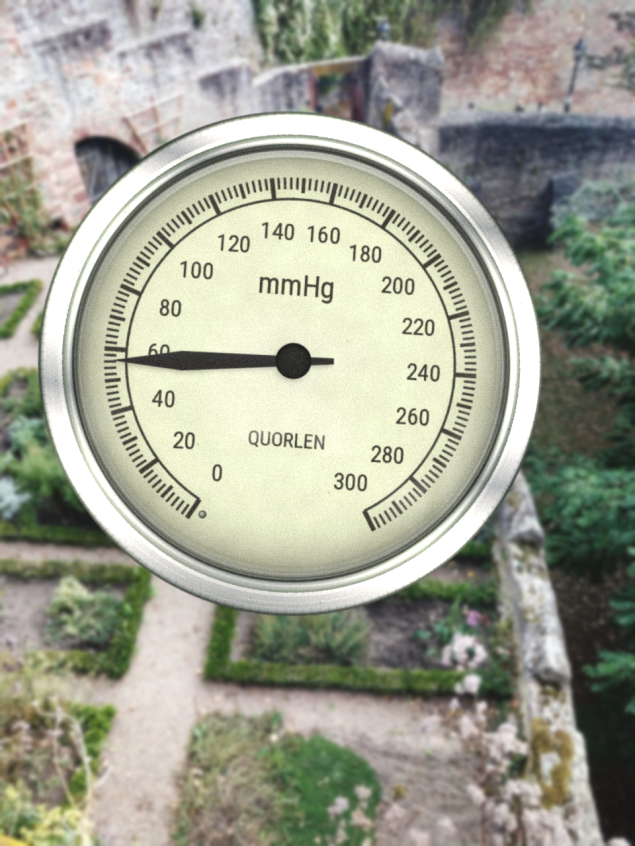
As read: **56** mmHg
